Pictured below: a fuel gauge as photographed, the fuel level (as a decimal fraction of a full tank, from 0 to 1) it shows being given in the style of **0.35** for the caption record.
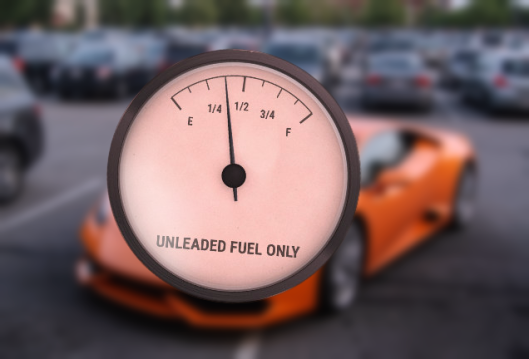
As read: **0.375**
